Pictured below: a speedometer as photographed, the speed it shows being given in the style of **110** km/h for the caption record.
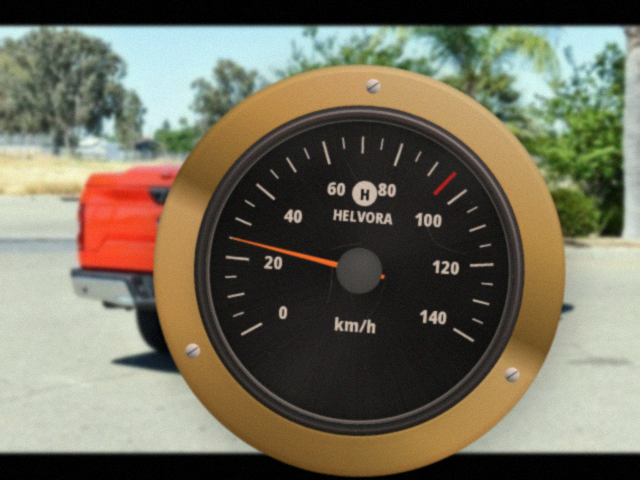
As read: **25** km/h
